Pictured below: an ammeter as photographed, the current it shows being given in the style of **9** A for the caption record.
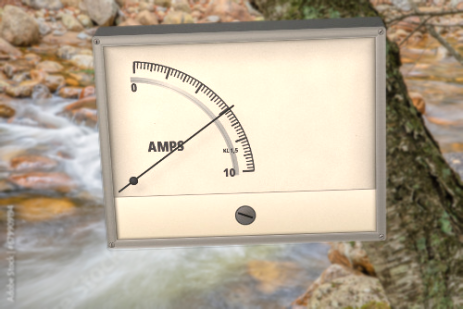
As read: **6** A
